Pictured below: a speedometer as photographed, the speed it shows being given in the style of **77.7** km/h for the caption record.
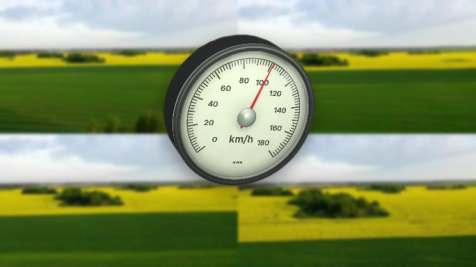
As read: **100** km/h
